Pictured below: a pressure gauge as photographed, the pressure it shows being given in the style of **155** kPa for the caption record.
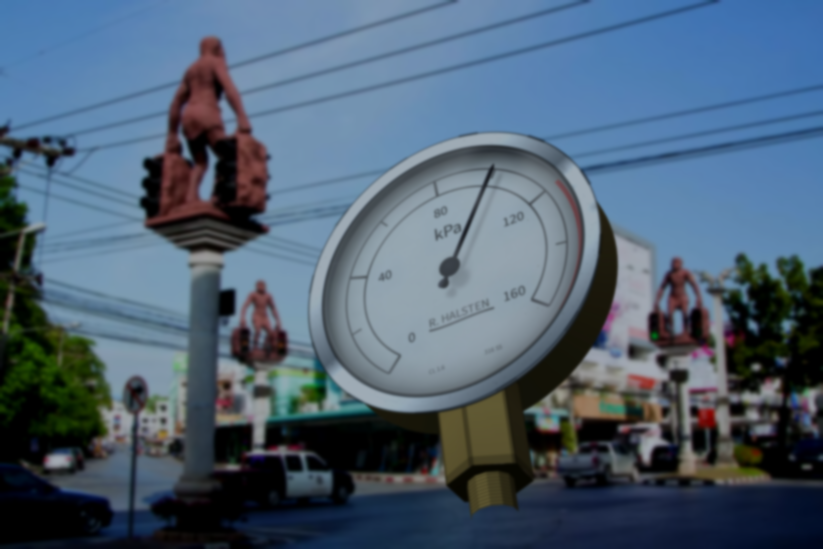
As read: **100** kPa
